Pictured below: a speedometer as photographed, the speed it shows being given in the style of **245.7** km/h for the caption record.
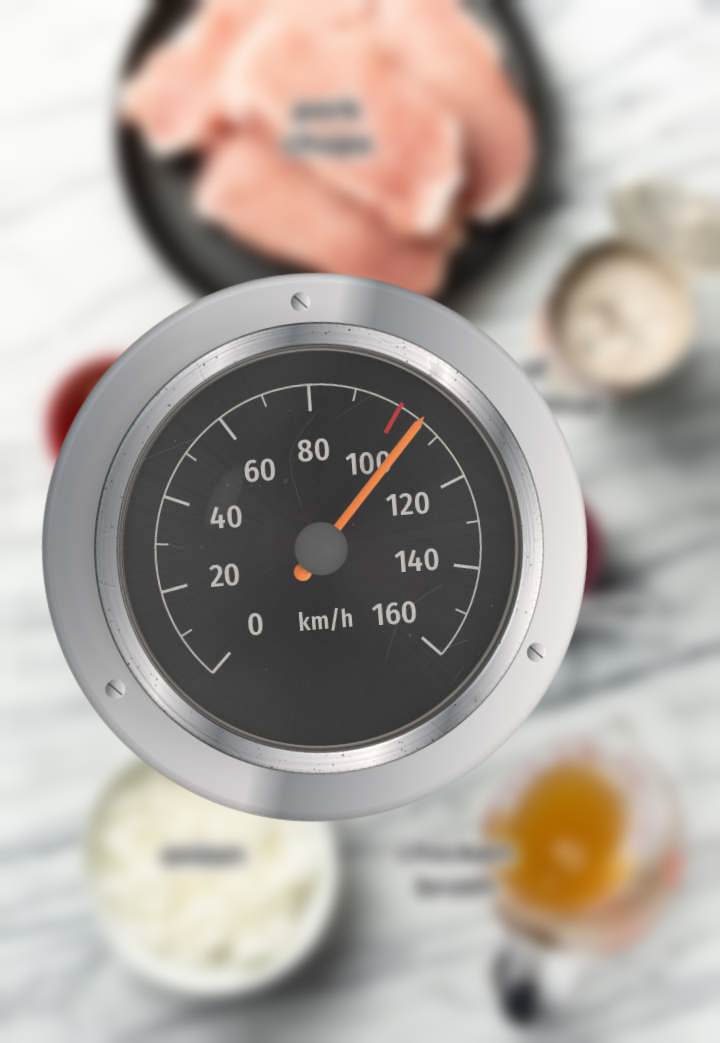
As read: **105** km/h
